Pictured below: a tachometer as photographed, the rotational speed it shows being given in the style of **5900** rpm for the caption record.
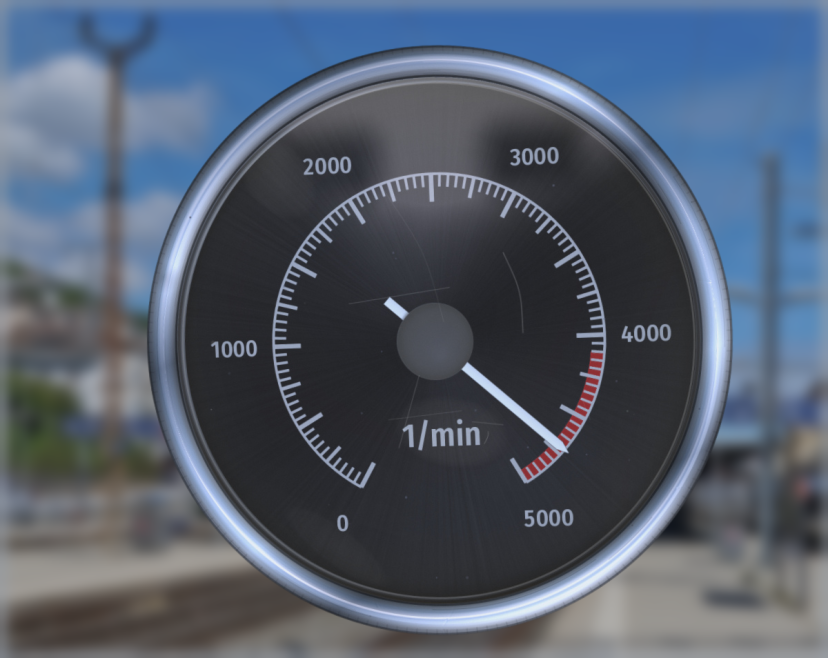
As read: **4700** rpm
